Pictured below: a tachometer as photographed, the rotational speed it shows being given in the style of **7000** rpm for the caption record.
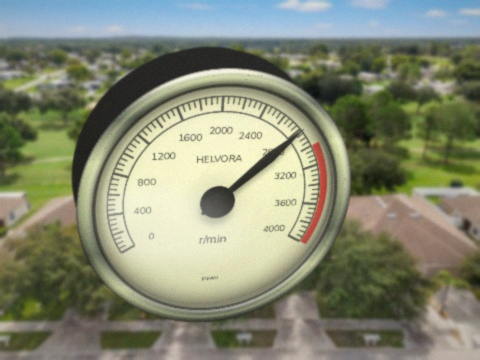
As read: **2800** rpm
